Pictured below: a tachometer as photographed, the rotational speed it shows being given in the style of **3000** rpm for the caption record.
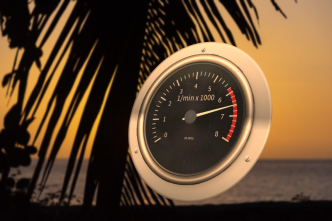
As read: **6600** rpm
